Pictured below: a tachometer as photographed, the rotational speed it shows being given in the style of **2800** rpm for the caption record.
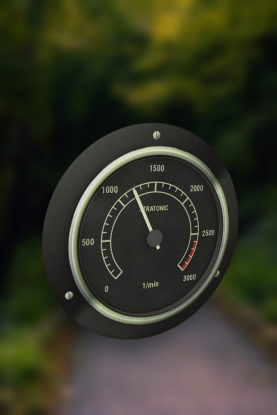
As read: **1200** rpm
